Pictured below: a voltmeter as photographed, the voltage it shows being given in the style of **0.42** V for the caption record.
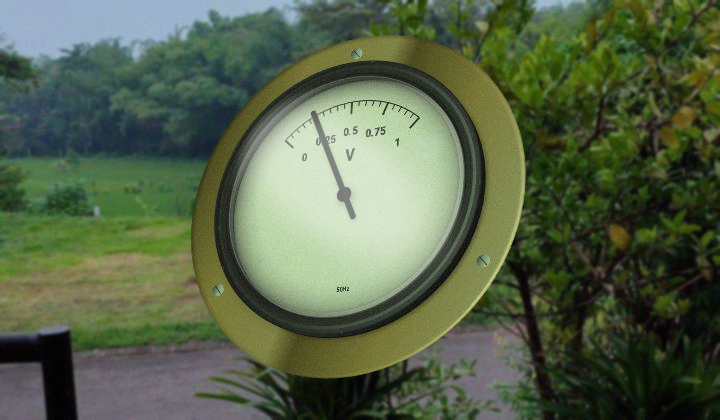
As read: **0.25** V
